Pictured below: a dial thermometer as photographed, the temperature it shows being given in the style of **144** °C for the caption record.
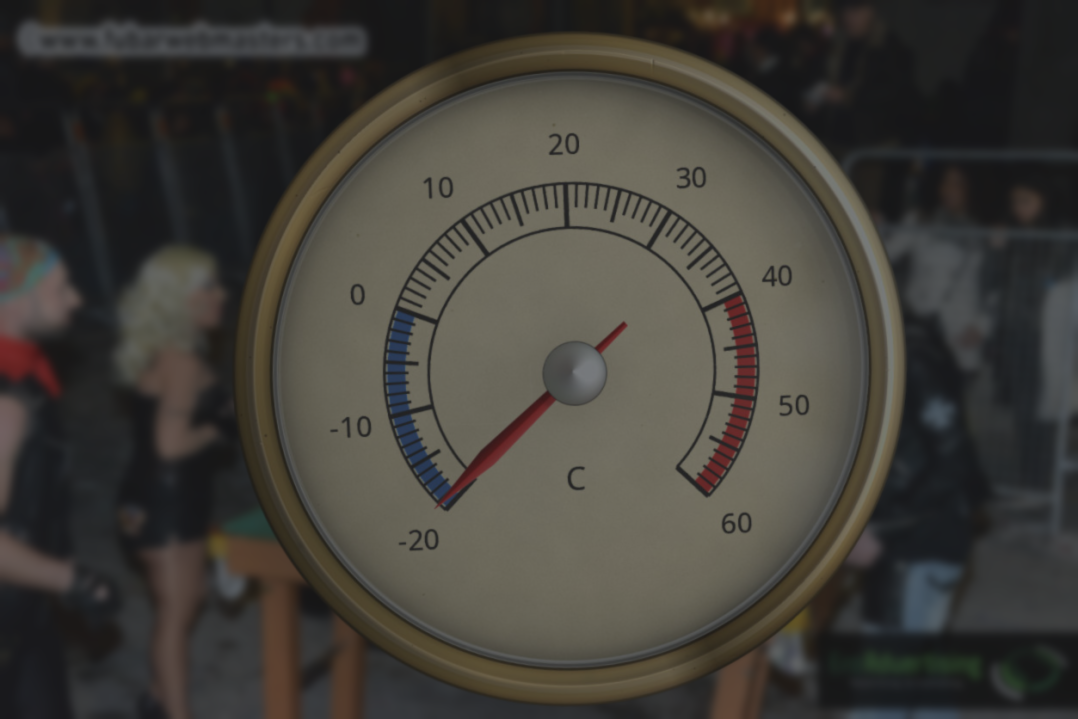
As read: **-19** °C
